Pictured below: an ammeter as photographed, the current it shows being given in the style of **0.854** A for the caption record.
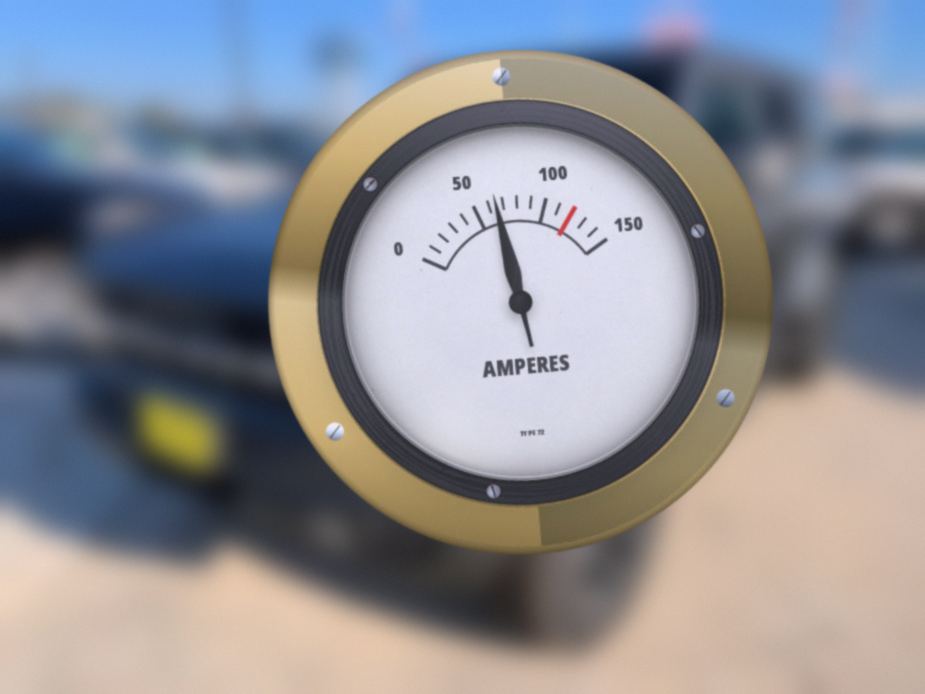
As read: **65** A
